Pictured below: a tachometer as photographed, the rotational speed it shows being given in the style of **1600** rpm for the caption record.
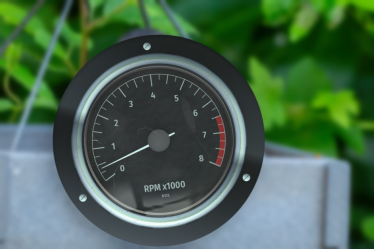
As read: **375** rpm
